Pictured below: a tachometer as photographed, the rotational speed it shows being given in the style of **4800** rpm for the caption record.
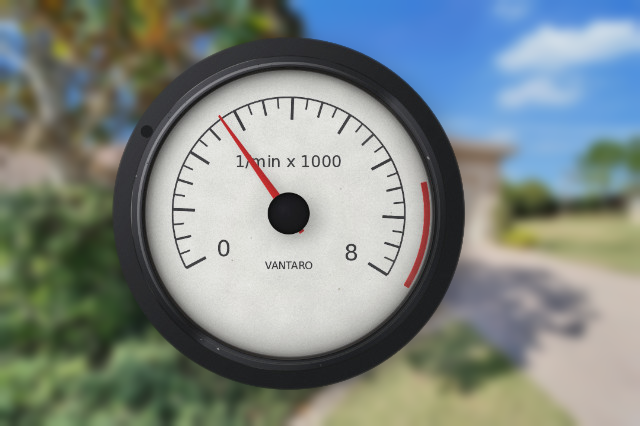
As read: **2750** rpm
